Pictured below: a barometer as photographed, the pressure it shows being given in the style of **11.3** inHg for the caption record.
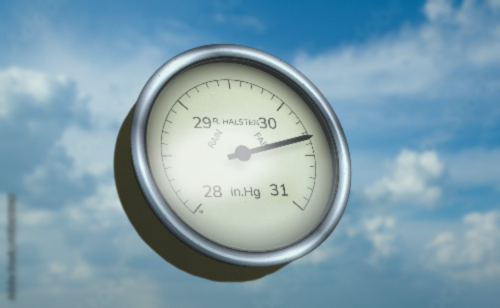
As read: **30.35** inHg
